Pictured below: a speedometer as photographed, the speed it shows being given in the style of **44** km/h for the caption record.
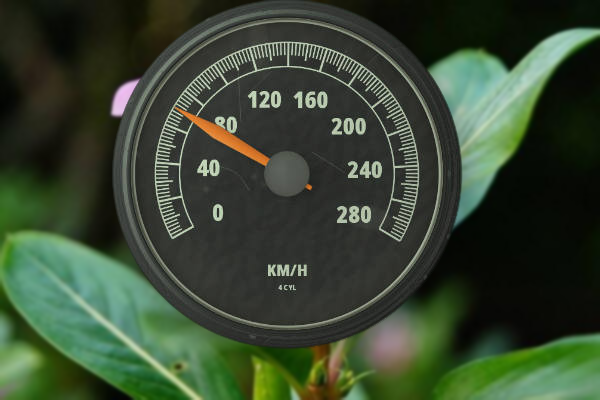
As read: **70** km/h
